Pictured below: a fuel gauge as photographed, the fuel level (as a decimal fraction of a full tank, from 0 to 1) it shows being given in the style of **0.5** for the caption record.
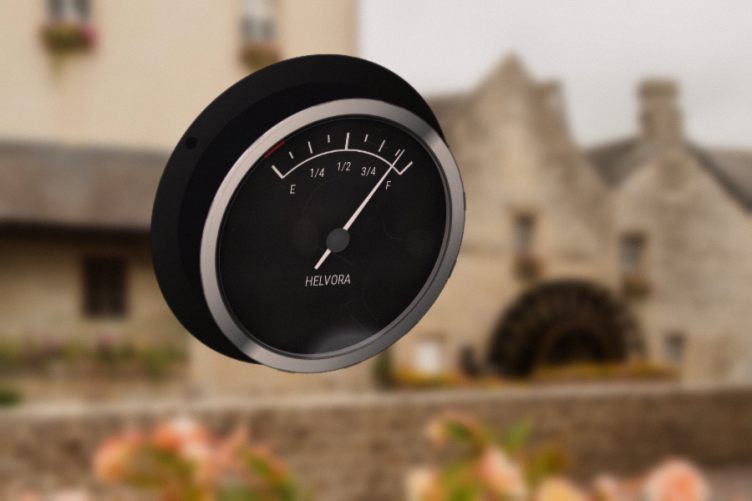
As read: **0.875**
